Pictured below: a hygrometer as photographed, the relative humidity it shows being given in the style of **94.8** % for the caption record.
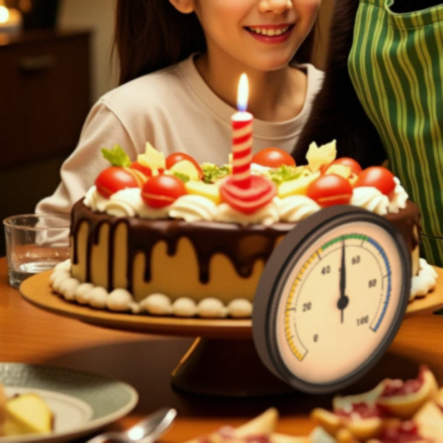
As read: **50** %
